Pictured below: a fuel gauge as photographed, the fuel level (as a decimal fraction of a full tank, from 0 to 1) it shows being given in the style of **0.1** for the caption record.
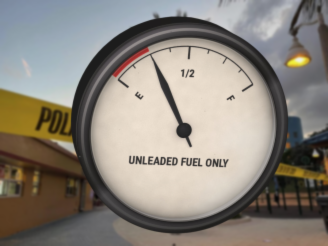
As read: **0.25**
